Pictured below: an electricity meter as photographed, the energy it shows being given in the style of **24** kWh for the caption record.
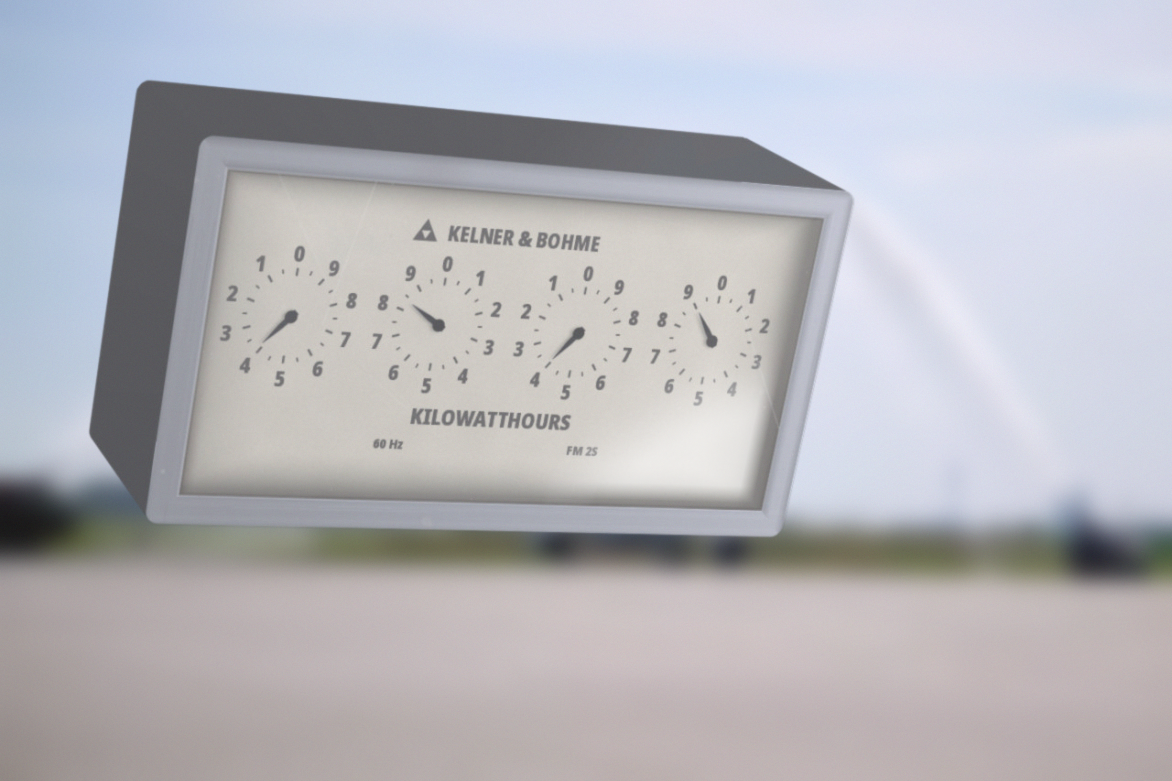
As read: **3839** kWh
